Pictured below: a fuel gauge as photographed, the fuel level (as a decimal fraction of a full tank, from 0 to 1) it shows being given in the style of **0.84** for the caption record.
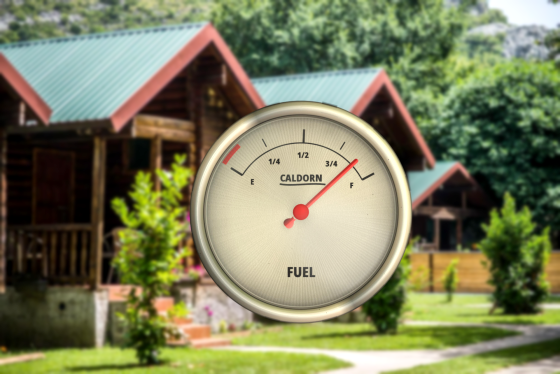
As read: **0.875**
